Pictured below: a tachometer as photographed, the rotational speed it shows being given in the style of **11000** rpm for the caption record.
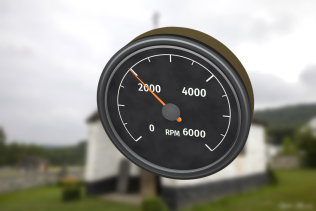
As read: **2000** rpm
